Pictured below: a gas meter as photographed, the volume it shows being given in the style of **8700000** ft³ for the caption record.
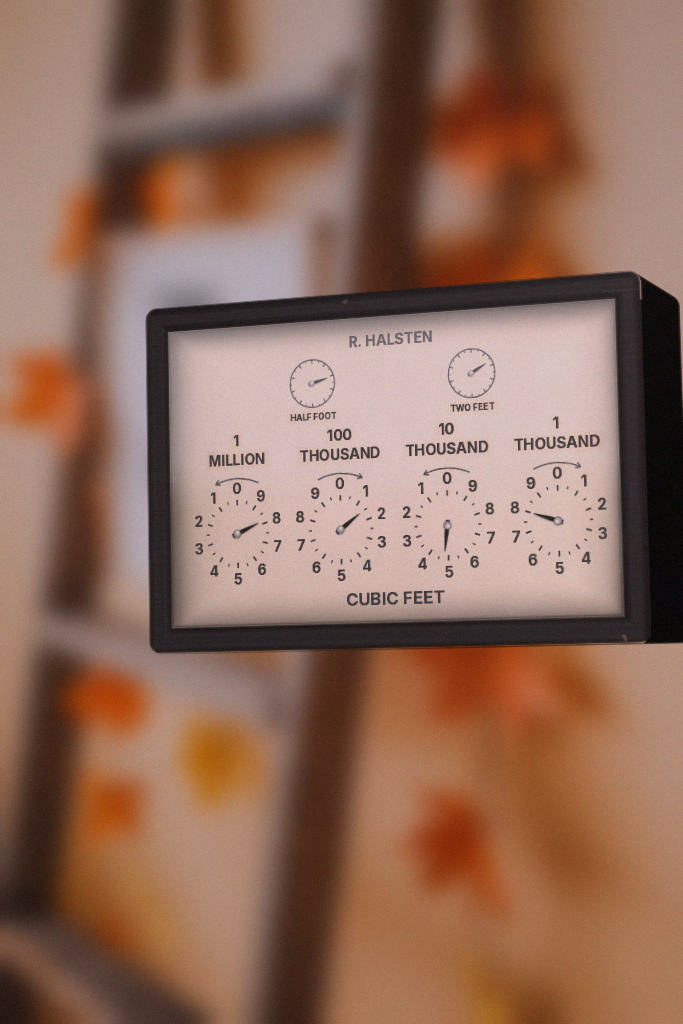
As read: **814800** ft³
